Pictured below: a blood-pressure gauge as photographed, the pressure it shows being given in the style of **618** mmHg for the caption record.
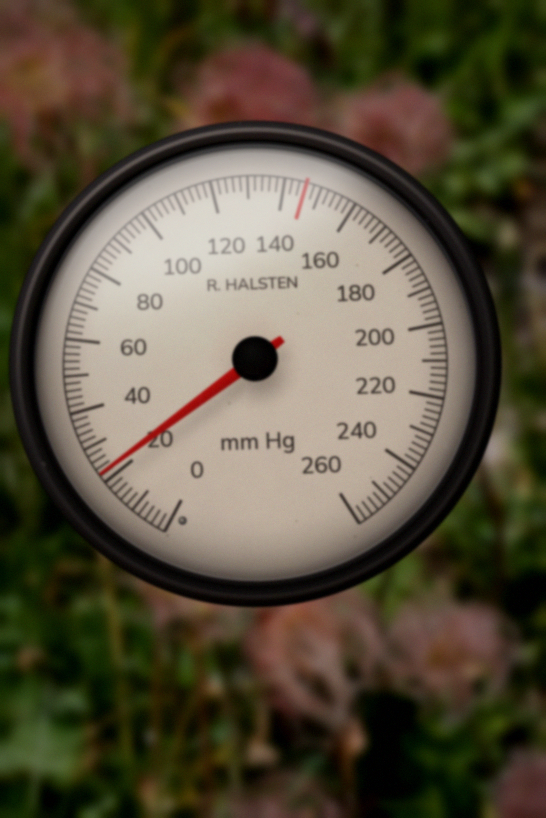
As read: **22** mmHg
